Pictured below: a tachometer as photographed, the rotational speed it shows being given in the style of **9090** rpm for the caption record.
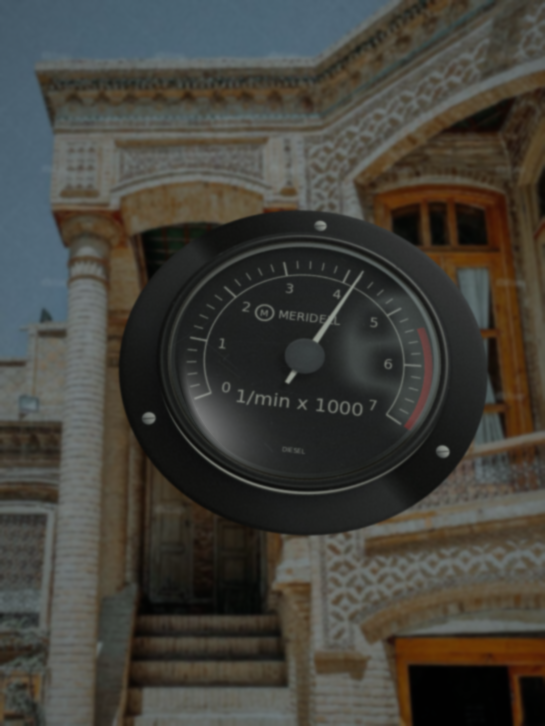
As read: **4200** rpm
